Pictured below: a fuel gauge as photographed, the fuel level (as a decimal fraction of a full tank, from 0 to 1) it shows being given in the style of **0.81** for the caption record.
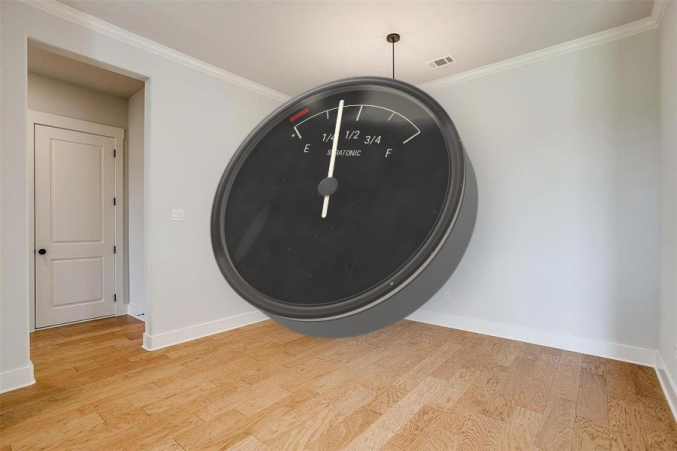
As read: **0.375**
